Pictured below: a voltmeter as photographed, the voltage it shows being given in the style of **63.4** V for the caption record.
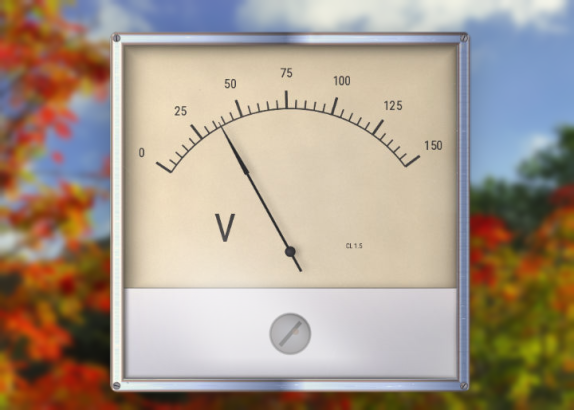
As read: **37.5** V
